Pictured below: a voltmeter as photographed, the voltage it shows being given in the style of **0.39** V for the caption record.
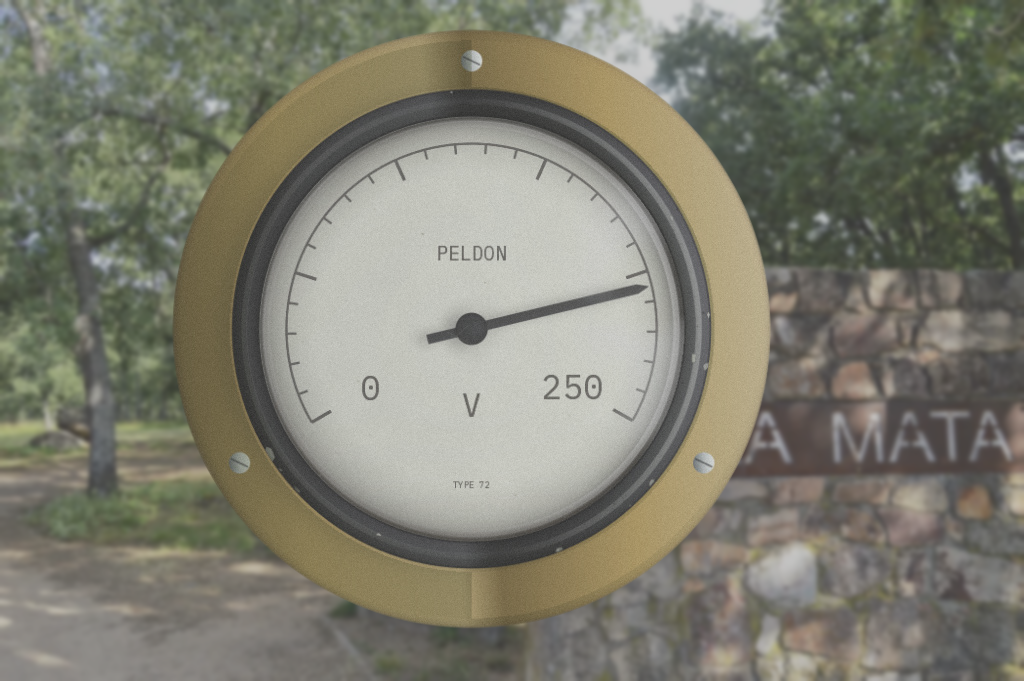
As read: **205** V
